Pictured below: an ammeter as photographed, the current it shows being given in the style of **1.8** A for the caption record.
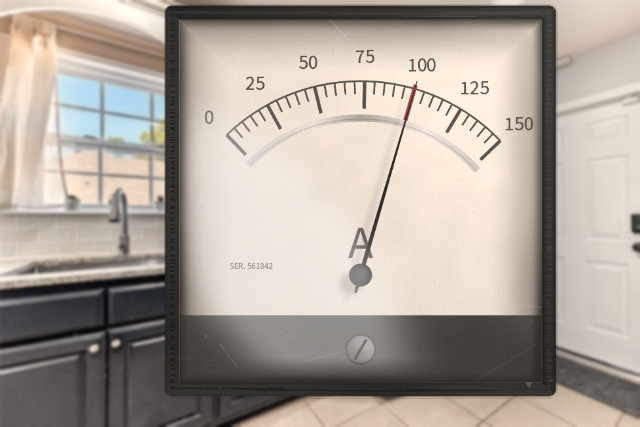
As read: **100** A
